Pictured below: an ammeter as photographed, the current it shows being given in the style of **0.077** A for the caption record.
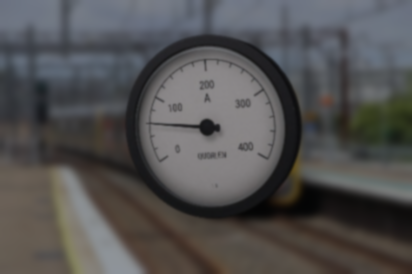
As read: **60** A
